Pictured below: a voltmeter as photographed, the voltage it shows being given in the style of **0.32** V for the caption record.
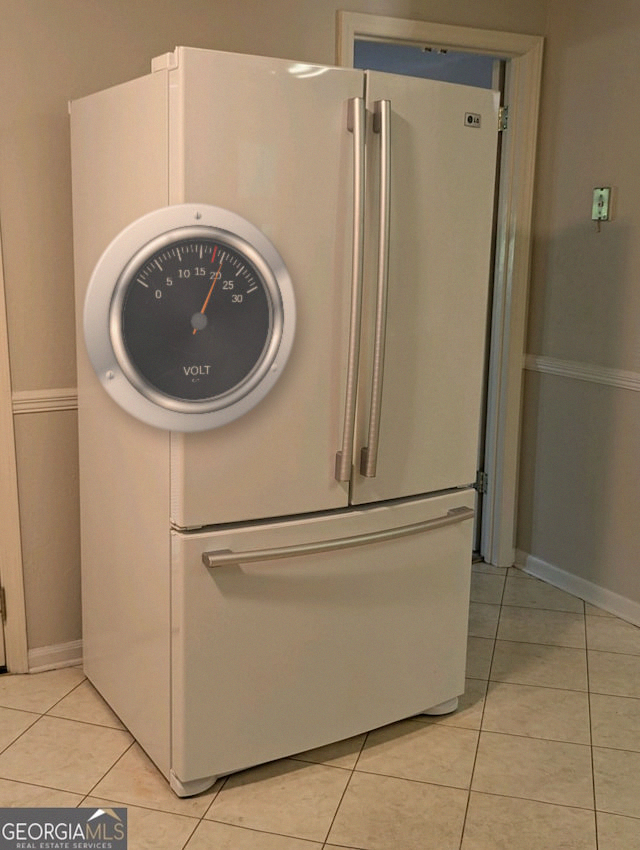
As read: **20** V
